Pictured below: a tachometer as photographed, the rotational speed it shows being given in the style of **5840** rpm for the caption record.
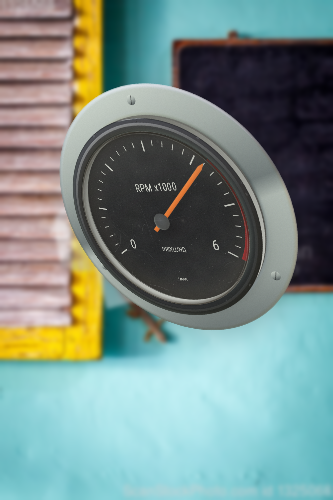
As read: **4200** rpm
